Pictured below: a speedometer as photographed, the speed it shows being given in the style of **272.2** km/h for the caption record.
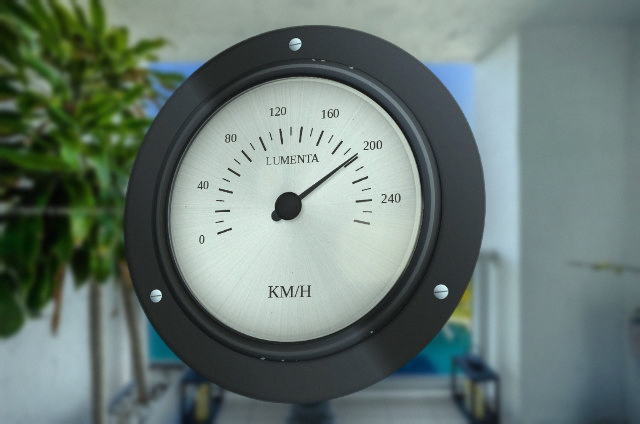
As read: **200** km/h
